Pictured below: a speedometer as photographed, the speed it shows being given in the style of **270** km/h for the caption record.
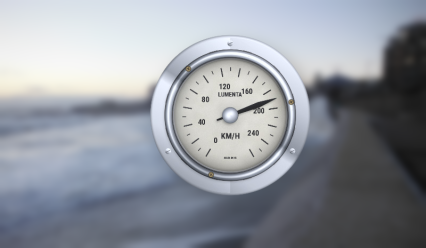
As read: **190** km/h
